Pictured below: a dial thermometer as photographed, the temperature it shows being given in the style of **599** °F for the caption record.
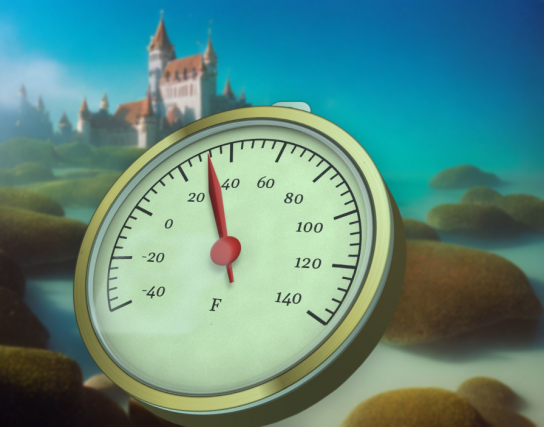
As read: **32** °F
